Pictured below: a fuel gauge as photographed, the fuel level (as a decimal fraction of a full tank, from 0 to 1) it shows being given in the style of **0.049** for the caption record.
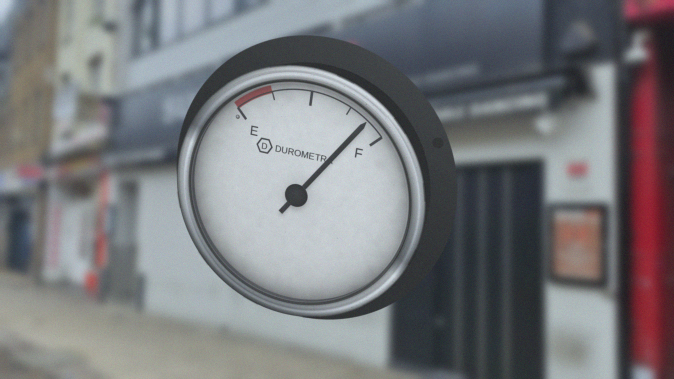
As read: **0.875**
